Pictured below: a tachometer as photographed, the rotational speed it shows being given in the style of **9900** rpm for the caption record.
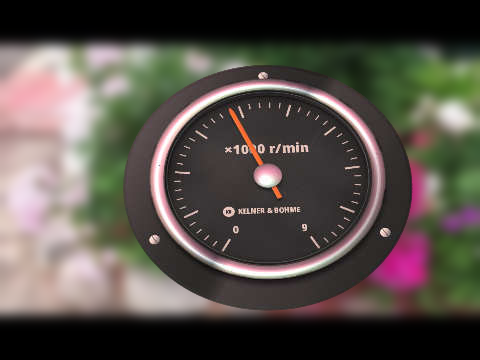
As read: **3800** rpm
